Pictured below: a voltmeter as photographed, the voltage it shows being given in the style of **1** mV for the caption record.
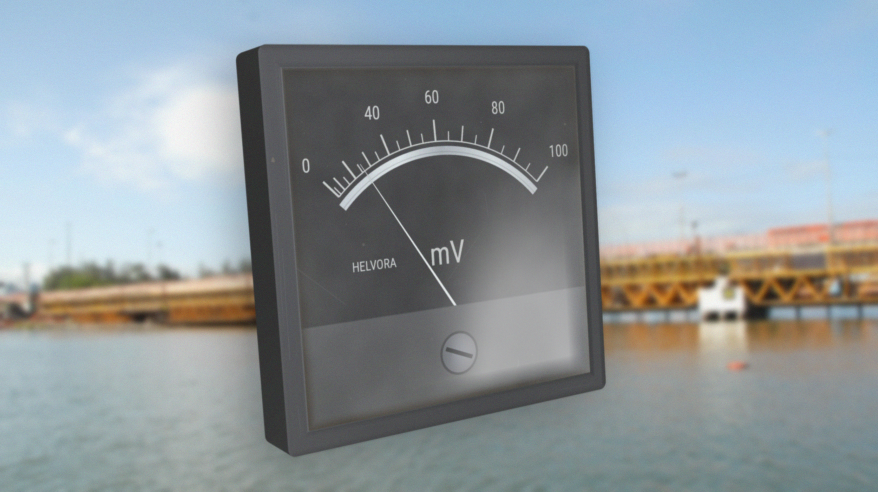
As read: **25** mV
